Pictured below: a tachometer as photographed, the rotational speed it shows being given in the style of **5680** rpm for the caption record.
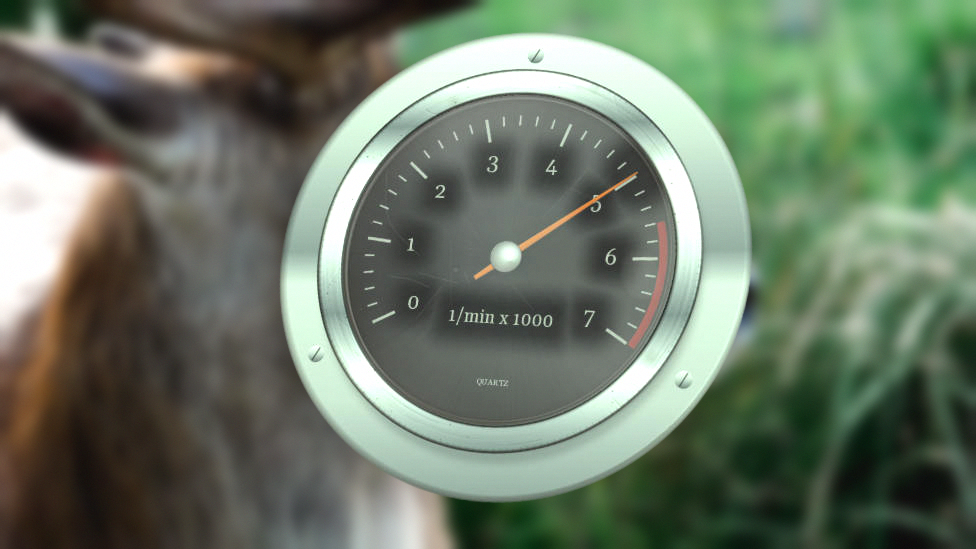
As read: **5000** rpm
